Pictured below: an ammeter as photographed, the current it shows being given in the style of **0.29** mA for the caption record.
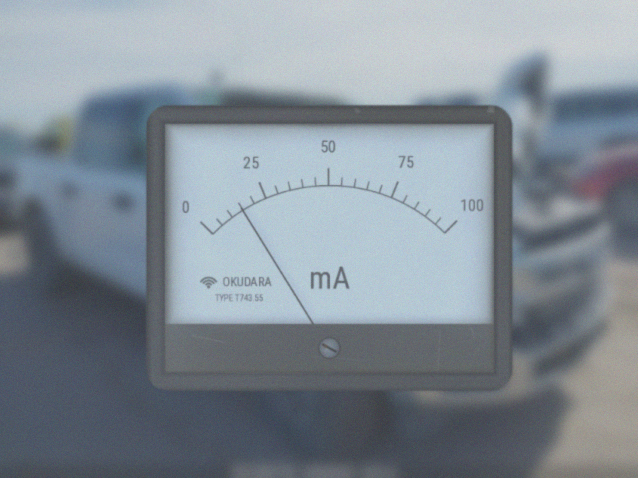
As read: **15** mA
